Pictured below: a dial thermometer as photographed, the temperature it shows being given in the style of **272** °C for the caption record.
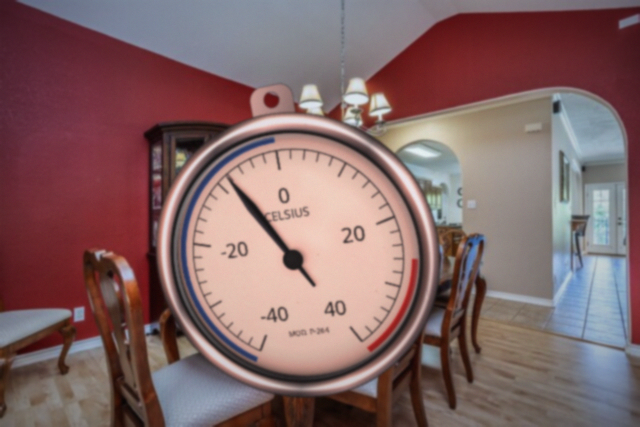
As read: **-8** °C
